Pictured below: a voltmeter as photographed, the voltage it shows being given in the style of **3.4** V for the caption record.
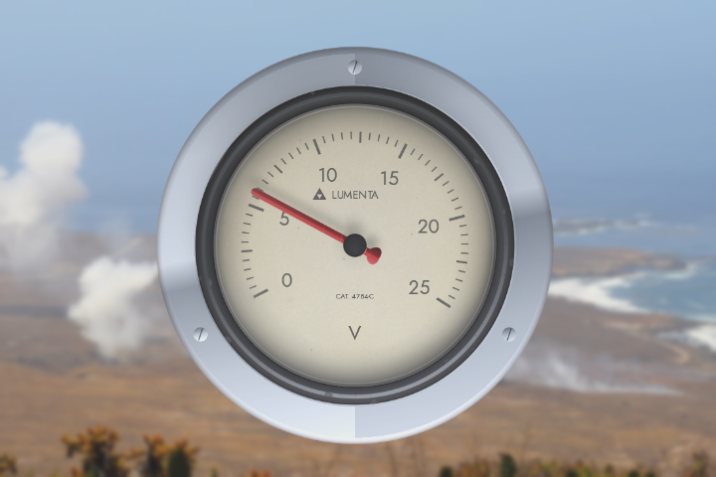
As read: **5.75** V
